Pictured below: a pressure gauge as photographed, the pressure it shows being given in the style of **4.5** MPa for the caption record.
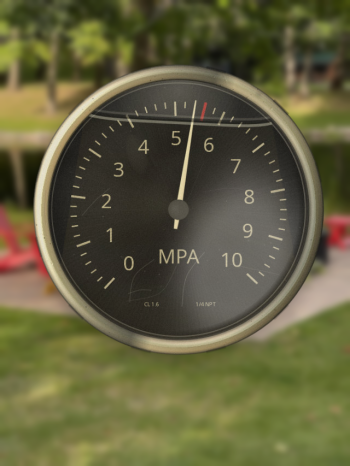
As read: **5.4** MPa
